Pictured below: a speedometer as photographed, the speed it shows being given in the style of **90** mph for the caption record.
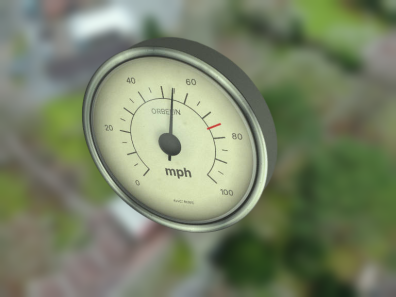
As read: **55** mph
